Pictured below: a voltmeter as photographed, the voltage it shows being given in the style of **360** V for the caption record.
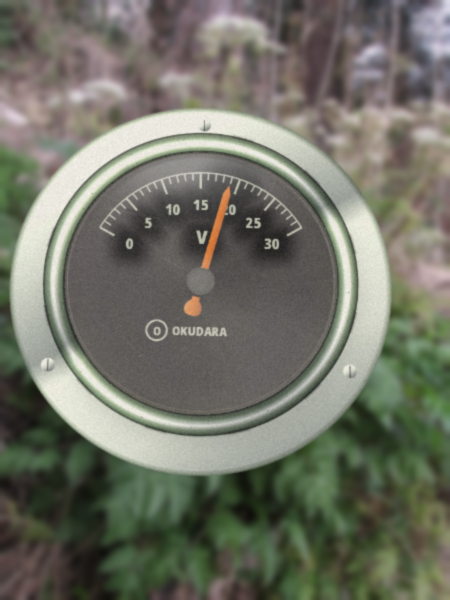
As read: **19** V
